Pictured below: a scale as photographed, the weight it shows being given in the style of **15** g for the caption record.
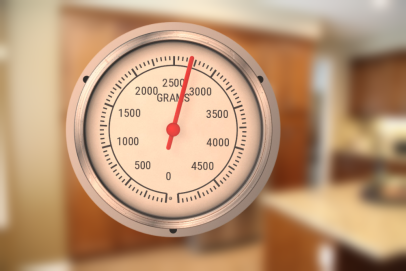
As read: **2700** g
